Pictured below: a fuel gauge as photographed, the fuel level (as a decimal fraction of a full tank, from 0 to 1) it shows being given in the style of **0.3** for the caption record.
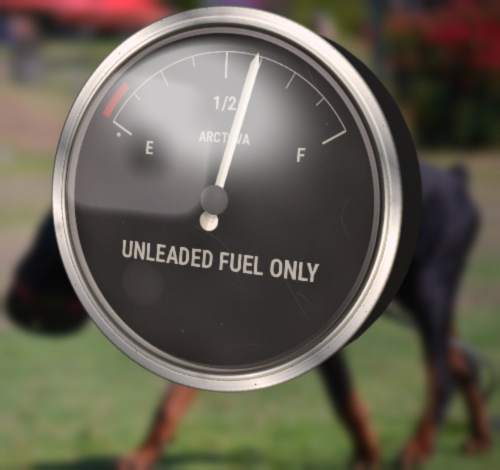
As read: **0.625**
